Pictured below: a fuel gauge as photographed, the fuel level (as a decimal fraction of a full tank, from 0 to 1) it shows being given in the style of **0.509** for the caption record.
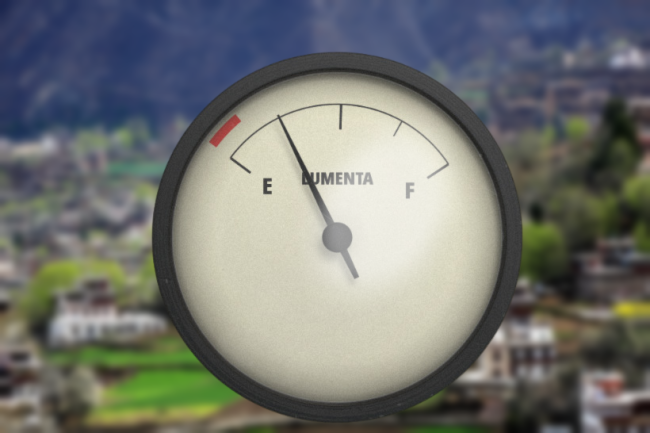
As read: **0.25**
